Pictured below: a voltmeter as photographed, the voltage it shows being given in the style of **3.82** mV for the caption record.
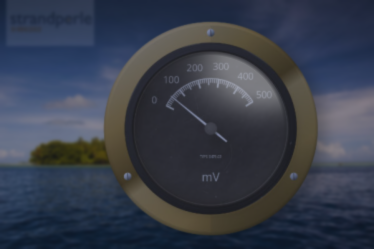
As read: **50** mV
